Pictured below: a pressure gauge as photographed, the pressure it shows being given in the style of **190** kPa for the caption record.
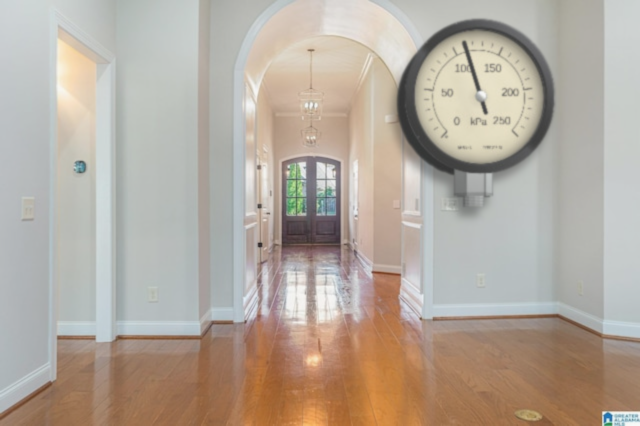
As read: **110** kPa
